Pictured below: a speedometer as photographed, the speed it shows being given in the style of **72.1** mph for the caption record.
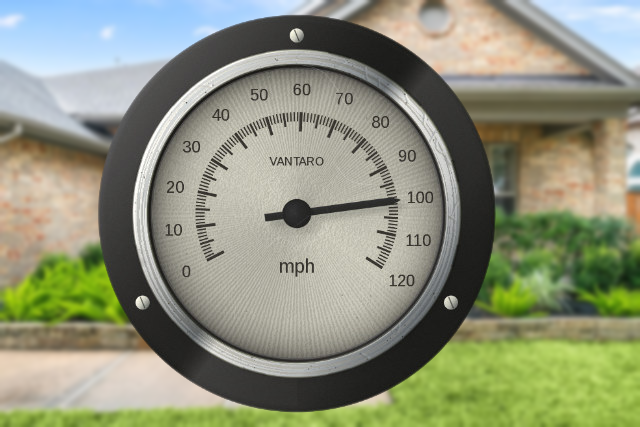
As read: **100** mph
